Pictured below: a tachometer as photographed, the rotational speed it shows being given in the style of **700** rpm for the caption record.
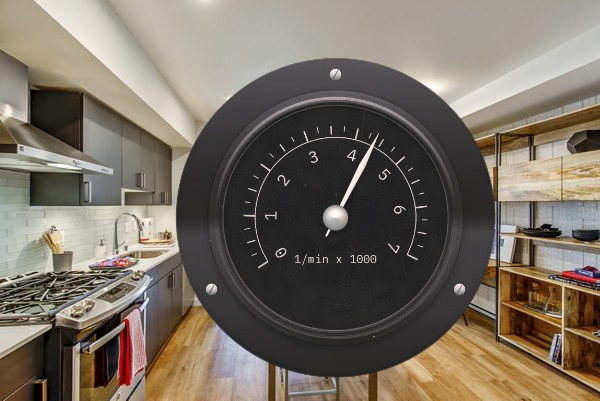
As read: **4375** rpm
